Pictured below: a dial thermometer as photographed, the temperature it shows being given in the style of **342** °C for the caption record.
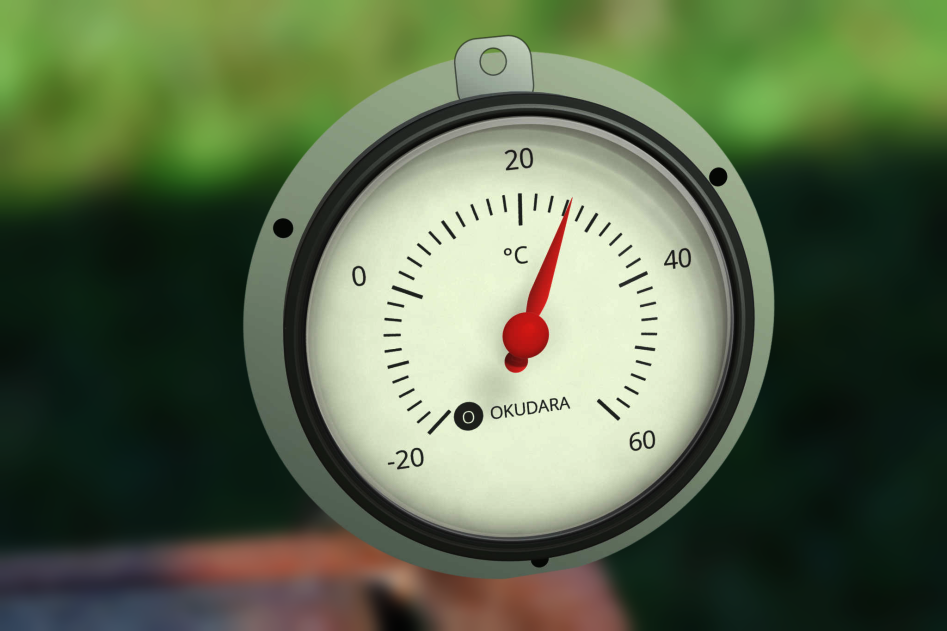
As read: **26** °C
